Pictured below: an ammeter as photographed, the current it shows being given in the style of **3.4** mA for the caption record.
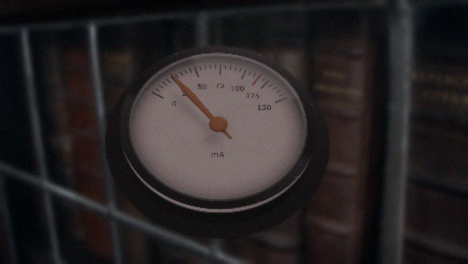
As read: **25** mA
